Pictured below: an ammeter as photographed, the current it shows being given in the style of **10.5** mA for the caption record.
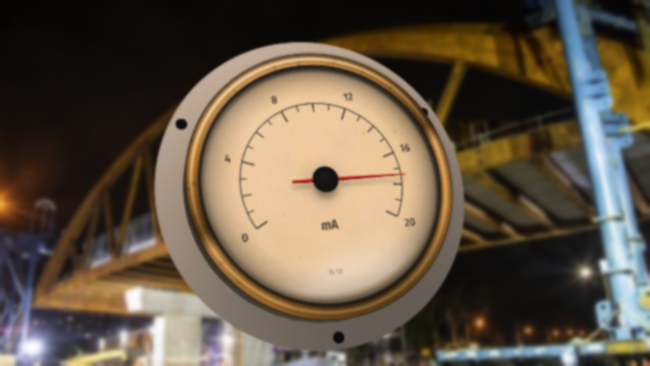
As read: **17.5** mA
